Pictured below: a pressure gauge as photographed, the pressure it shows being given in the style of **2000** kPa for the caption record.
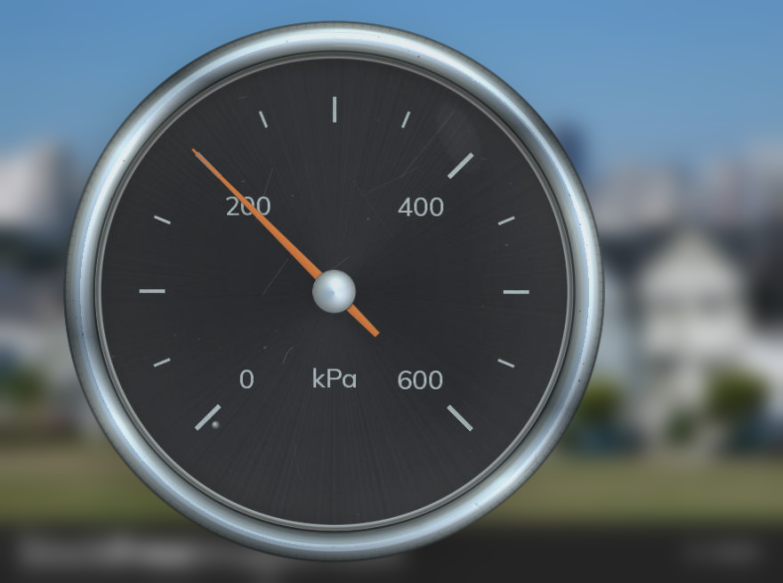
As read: **200** kPa
